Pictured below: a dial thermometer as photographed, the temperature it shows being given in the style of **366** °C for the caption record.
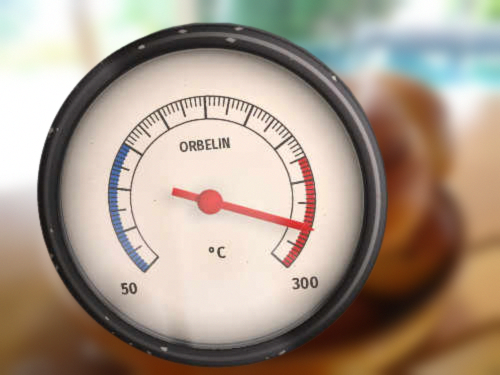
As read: **275** °C
